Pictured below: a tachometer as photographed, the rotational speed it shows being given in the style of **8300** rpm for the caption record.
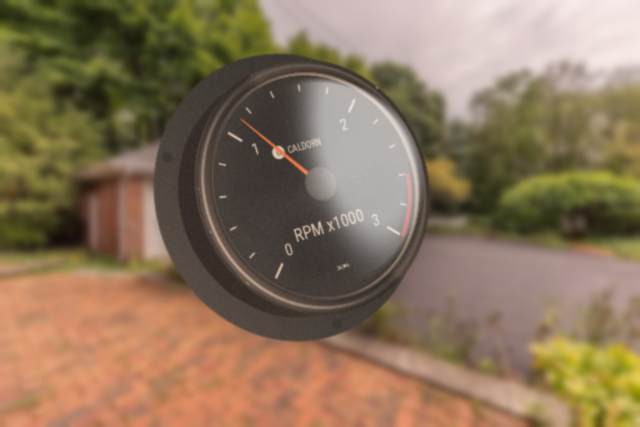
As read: **1100** rpm
